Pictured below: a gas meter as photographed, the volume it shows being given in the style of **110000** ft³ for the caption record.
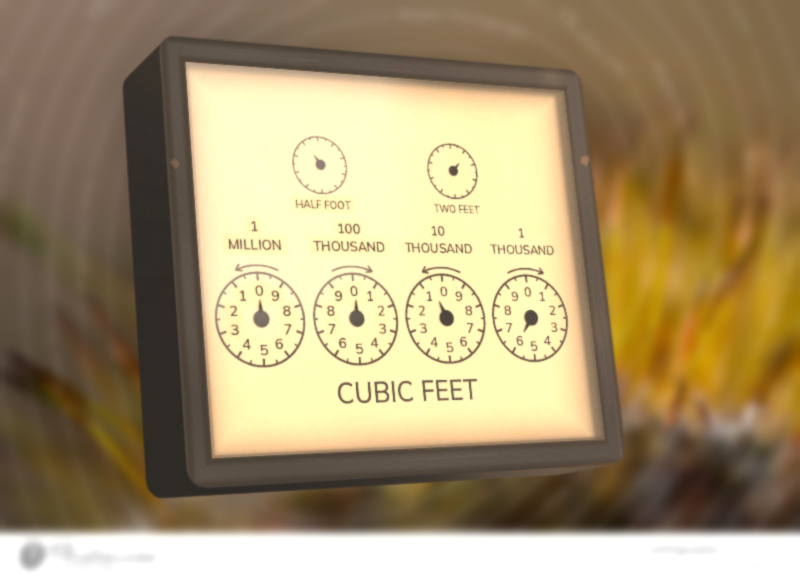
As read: **600** ft³
